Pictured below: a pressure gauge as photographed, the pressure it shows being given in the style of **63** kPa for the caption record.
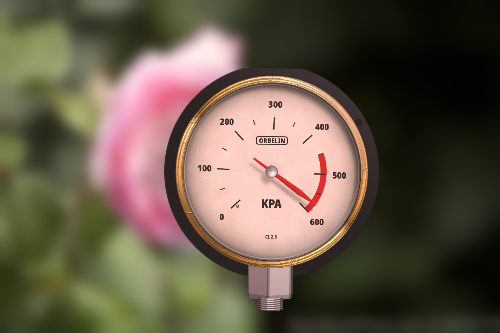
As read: **575** kPa
